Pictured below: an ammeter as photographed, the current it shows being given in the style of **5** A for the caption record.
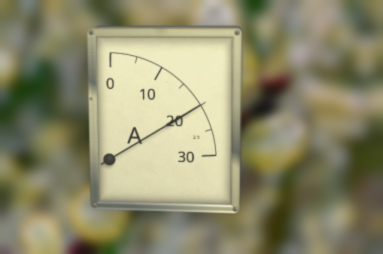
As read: **20** A
